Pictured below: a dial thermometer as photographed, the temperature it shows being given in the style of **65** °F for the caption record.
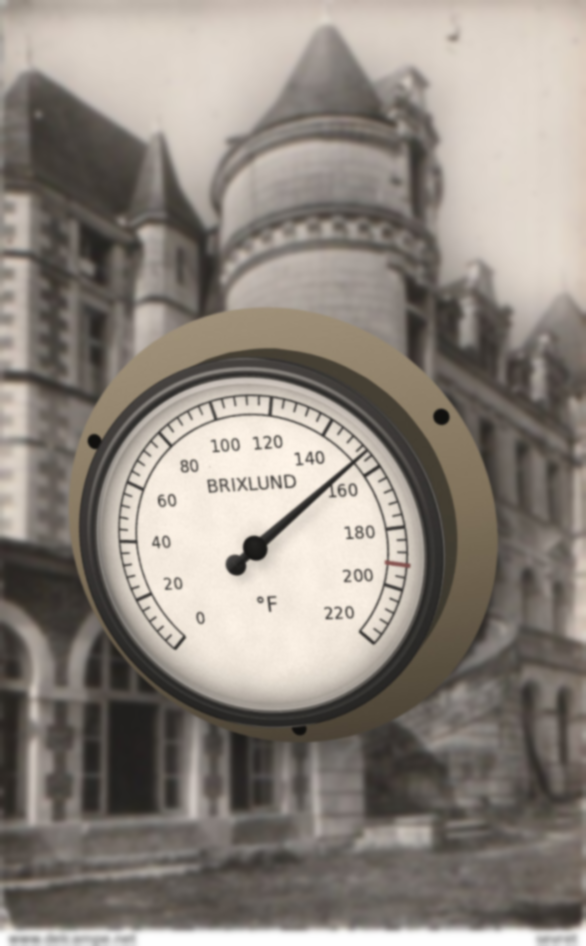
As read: **154** °F
